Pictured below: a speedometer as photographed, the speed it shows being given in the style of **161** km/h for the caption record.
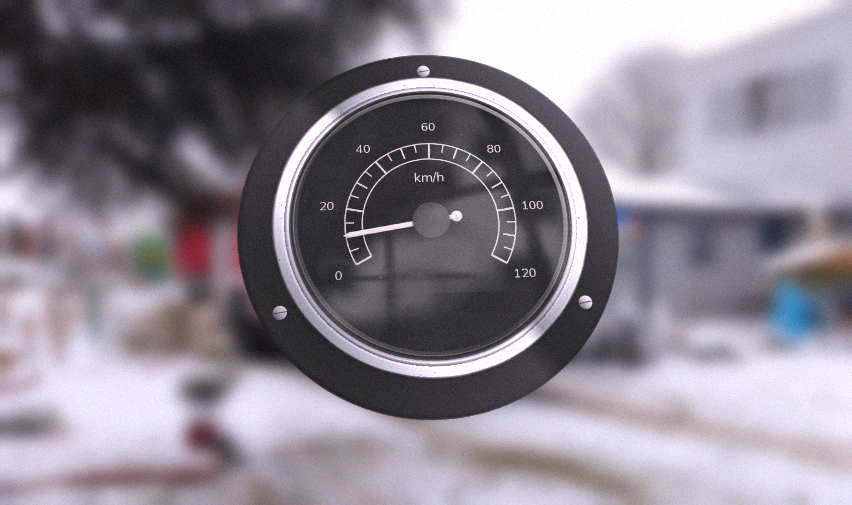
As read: **10** km/h
